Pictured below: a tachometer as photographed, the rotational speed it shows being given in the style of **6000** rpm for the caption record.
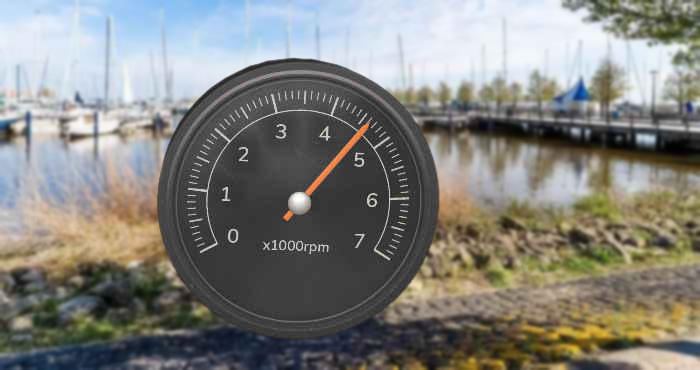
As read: **4600** rpm
